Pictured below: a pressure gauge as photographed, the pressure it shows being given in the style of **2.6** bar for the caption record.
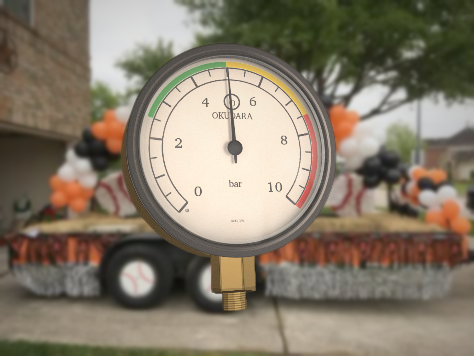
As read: **5** bar
